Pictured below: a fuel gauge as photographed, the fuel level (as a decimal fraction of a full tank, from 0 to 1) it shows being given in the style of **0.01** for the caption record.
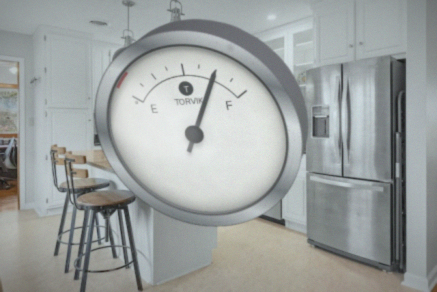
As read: **0.75**
